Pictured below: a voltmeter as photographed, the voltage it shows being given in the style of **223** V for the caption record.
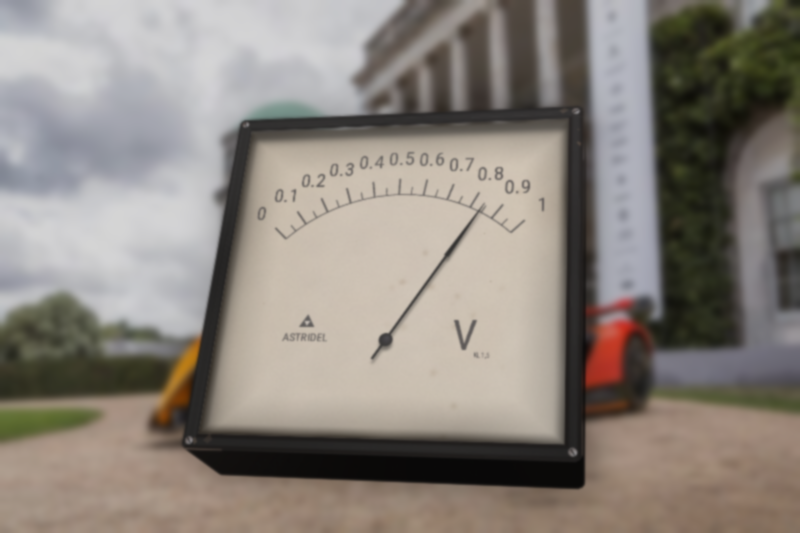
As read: **0.85** V
